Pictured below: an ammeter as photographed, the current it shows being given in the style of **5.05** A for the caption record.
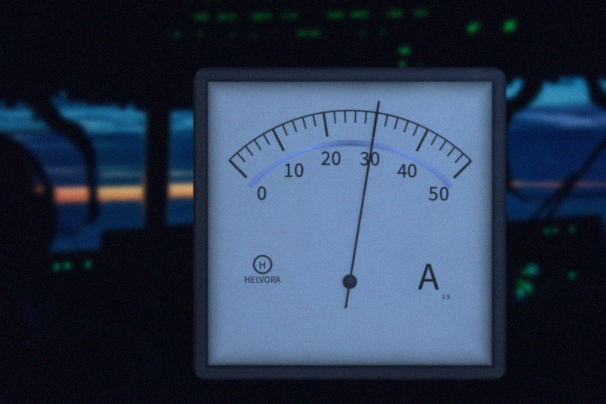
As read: **30** A
